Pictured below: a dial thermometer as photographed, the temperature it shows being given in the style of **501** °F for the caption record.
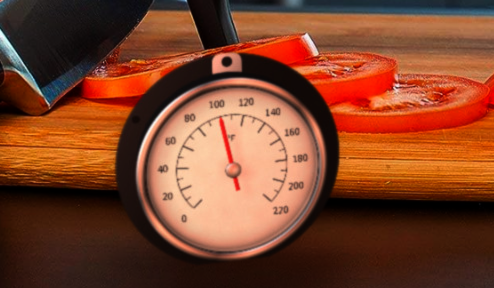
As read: **100** °F
